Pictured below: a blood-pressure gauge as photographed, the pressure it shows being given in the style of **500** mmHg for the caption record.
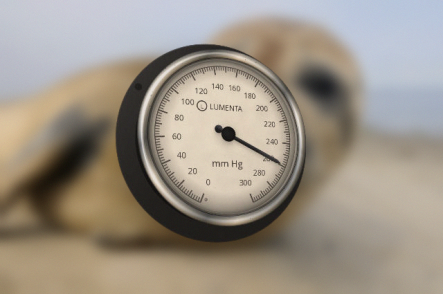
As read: **260** mmHg
